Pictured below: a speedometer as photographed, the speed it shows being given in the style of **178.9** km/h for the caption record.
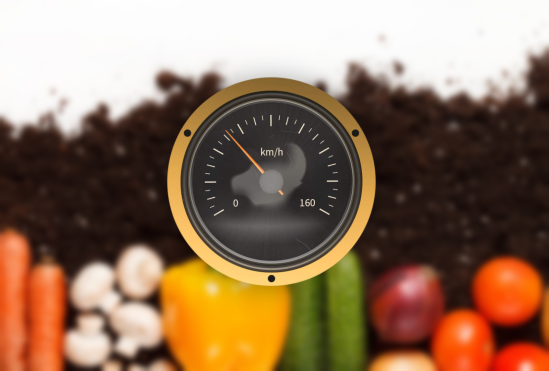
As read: **52.5** km/h
